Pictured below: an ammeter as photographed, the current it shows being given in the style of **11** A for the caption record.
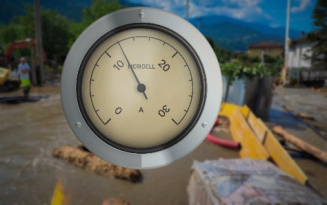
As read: **12** A
